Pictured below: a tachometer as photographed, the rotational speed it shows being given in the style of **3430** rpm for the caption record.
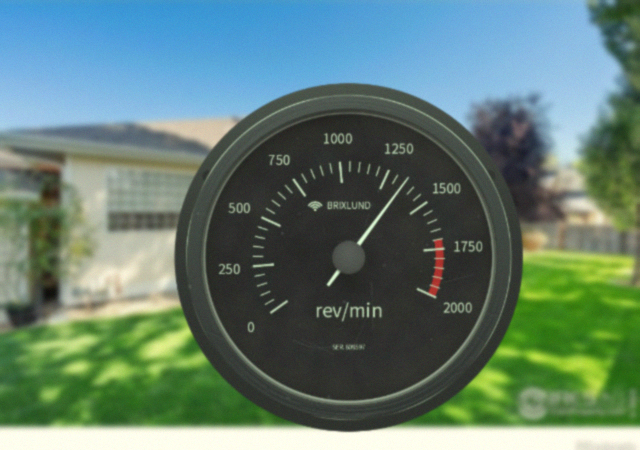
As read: **1350** rpm
